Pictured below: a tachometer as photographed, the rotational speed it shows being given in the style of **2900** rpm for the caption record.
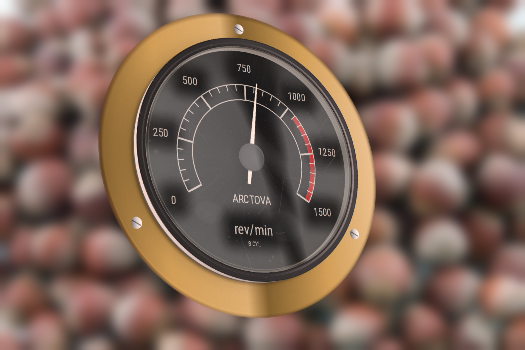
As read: **800** rpm
